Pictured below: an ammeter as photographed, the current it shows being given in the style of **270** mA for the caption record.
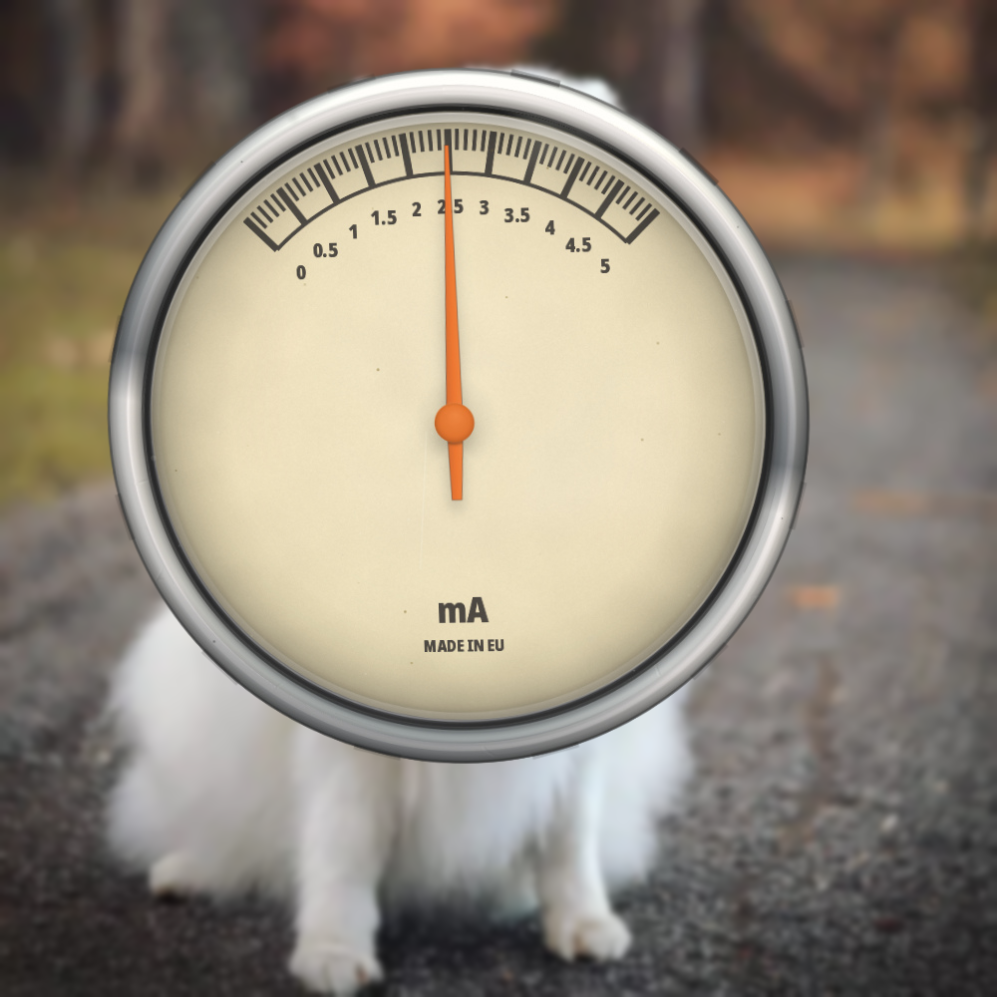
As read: **2.5** mA
